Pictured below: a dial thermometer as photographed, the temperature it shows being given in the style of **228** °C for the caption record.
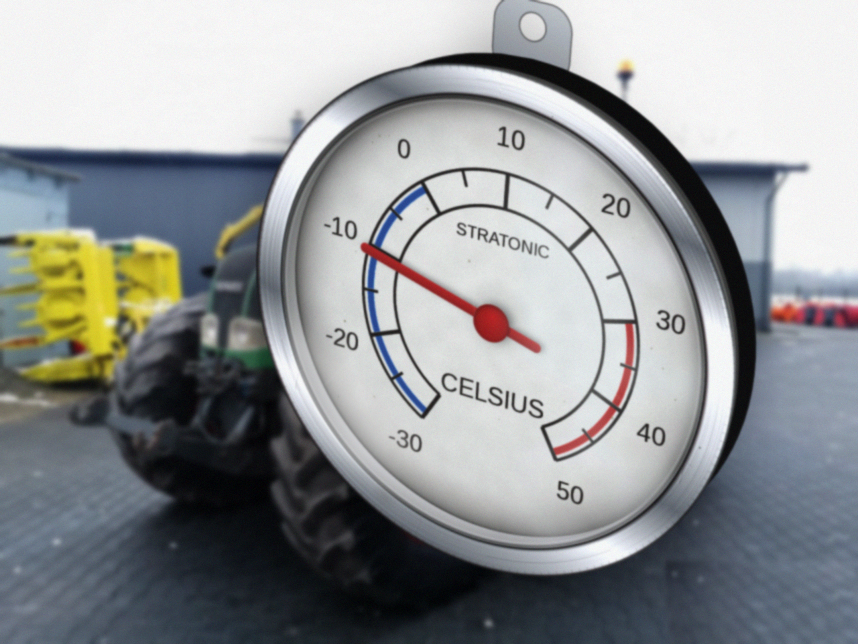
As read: **-10** °C
